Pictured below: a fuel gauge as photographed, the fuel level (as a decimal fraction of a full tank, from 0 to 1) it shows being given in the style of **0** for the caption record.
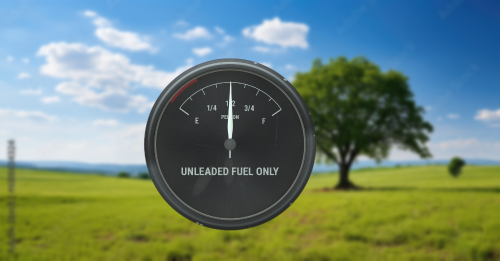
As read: **0.5**
